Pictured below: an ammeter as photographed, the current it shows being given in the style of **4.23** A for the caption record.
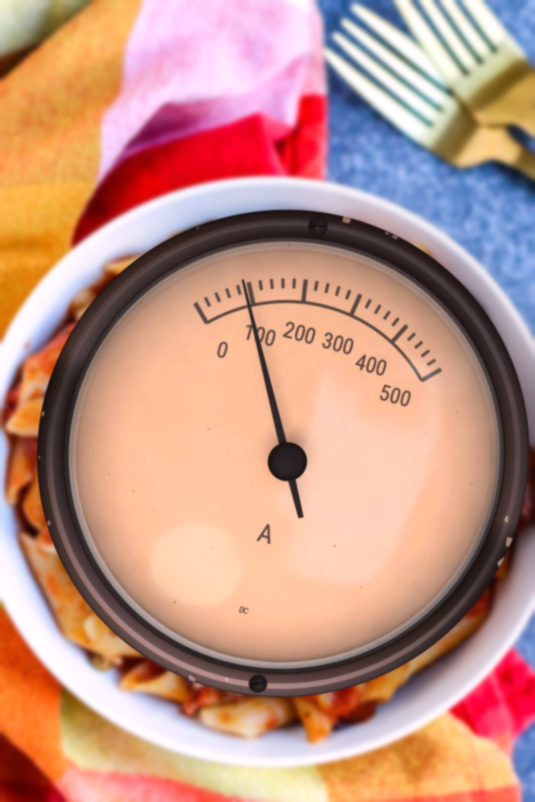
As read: **90** A
